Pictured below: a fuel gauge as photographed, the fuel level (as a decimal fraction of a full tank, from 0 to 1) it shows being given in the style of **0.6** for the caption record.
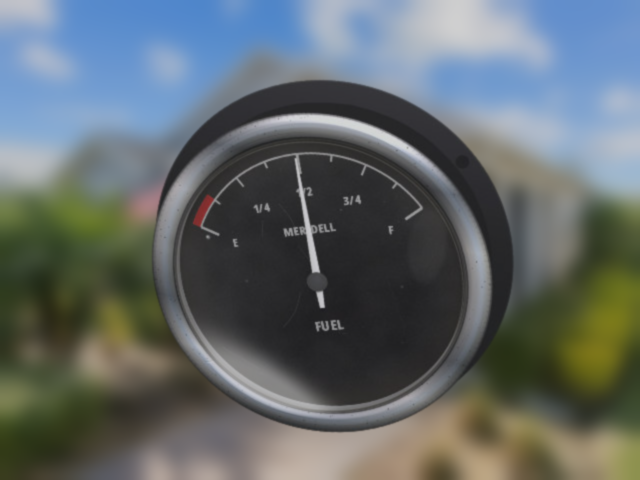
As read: **0.5**
